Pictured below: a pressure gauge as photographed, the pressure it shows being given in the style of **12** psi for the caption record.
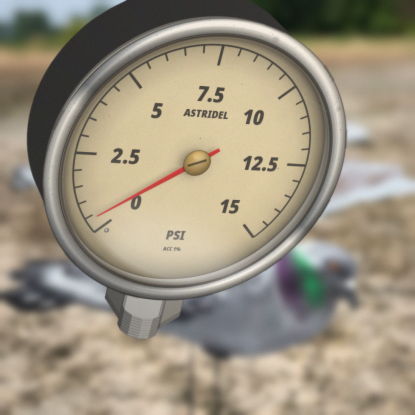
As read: **0.5** psi
